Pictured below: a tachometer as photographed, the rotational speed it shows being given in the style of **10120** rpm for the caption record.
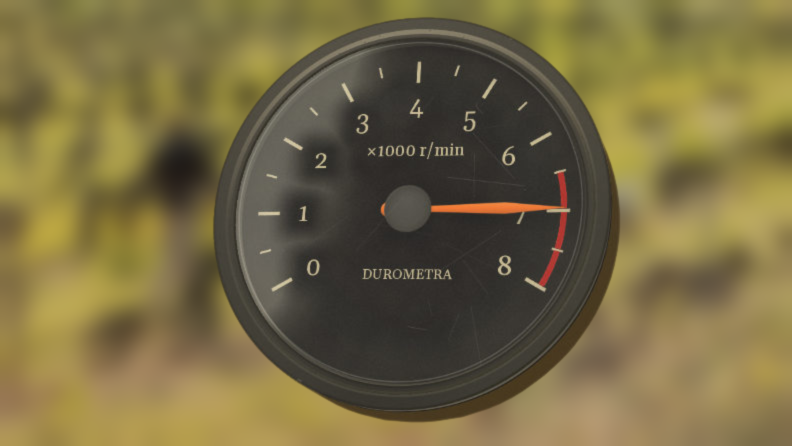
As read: **7000** rpm
